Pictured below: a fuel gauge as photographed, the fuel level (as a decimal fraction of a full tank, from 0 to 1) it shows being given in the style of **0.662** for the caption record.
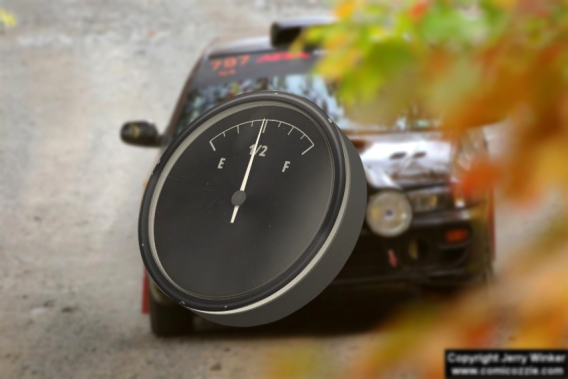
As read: **0.5**
